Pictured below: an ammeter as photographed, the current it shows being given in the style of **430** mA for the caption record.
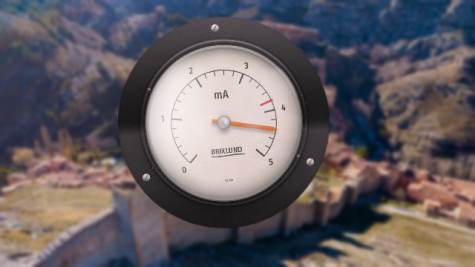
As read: **4.4** mA
